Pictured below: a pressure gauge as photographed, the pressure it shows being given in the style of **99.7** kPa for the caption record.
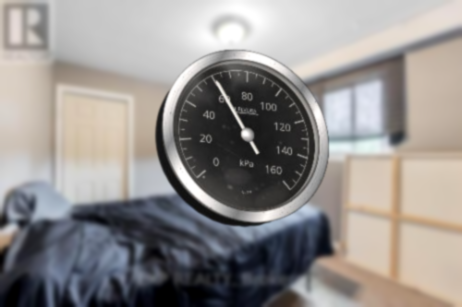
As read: **60** kPa
